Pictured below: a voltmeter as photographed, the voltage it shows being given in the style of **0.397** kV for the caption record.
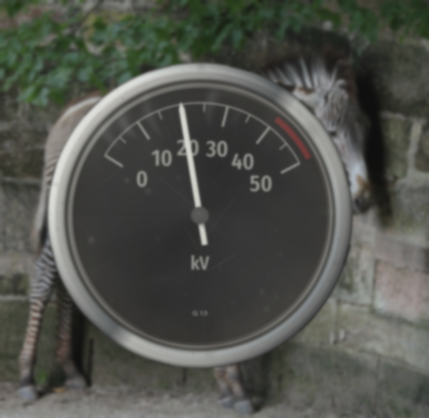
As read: **20** kV
